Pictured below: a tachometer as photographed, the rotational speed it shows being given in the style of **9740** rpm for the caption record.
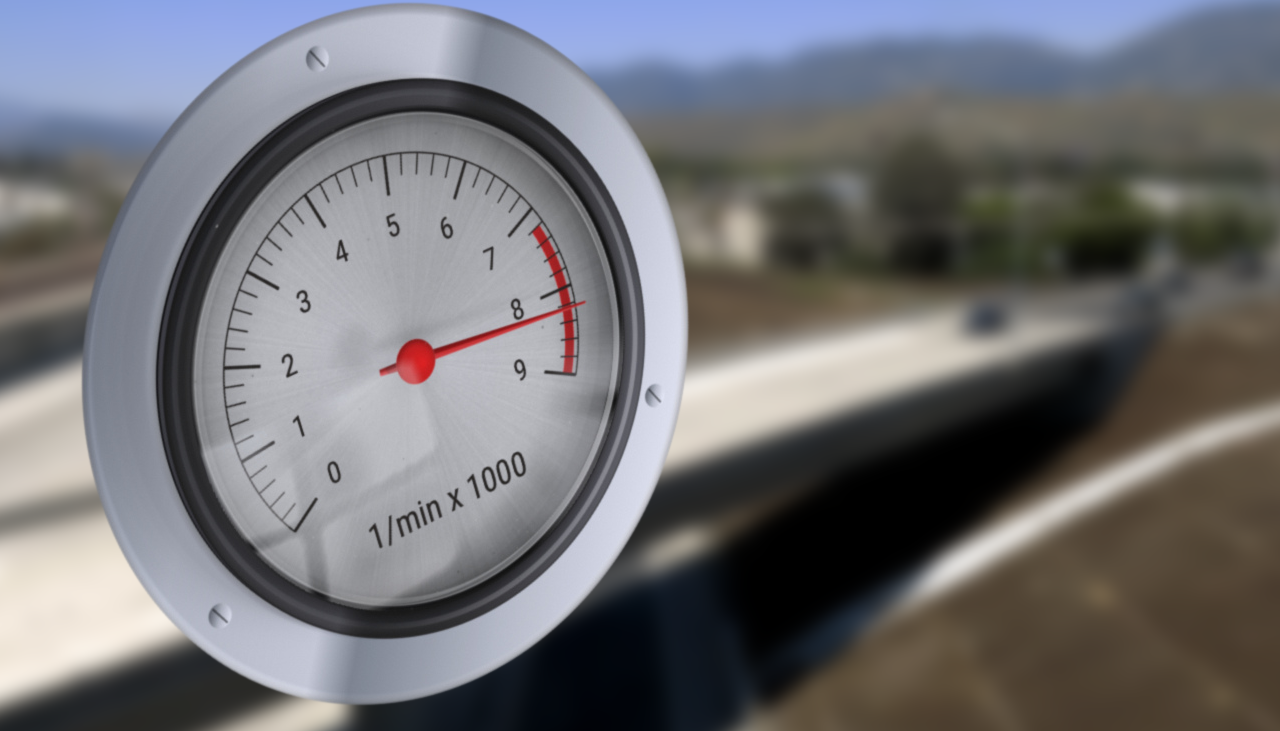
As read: **8200** rpm
